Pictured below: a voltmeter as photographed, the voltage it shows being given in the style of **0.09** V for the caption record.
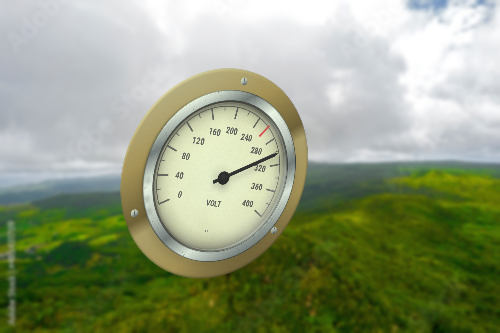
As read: **300** V
